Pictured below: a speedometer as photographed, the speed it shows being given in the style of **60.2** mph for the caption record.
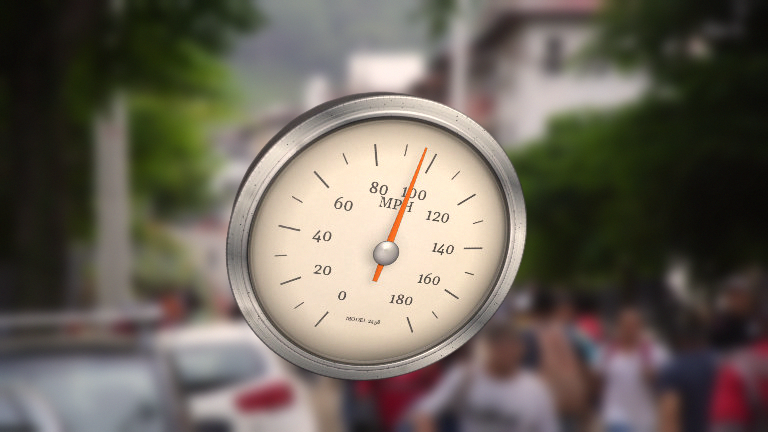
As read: **95** mph
